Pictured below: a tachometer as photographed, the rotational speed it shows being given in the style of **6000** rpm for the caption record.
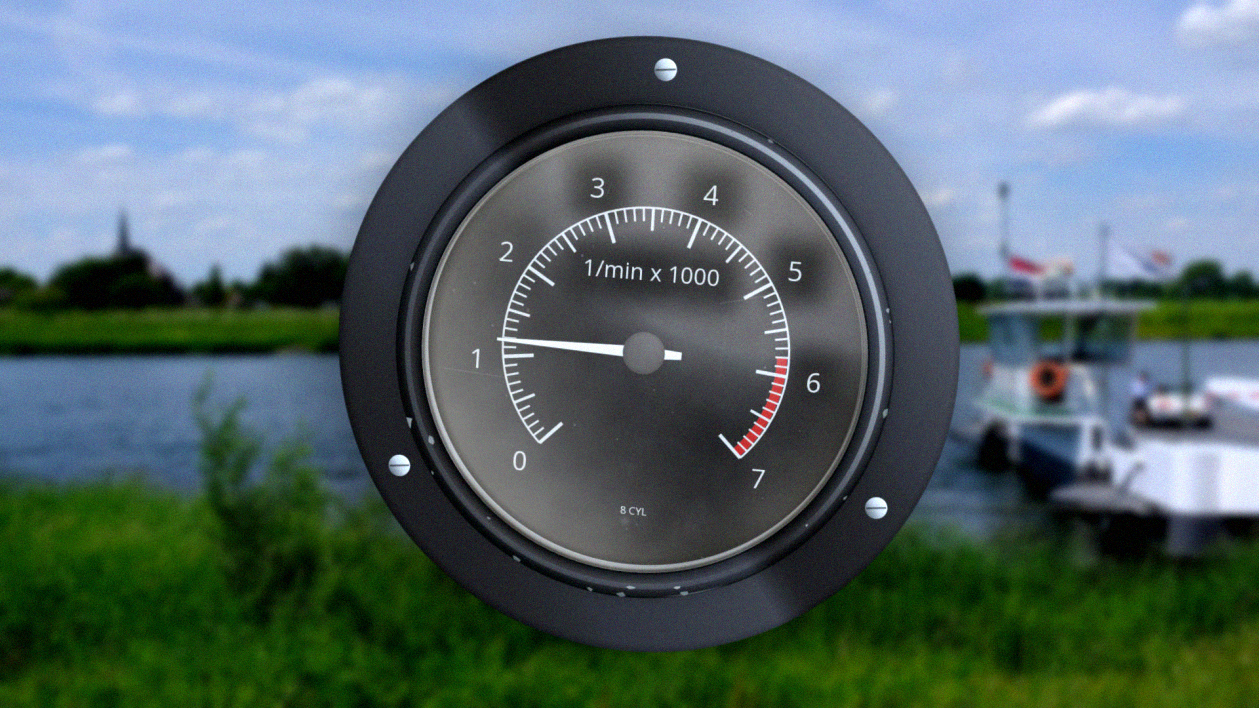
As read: **1200** rpm
